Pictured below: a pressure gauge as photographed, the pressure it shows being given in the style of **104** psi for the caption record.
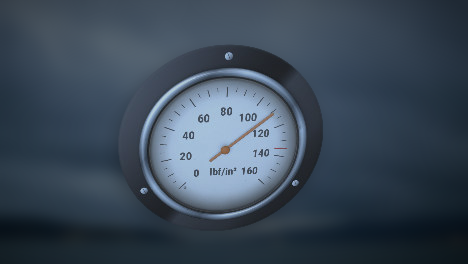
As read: **110** psi
